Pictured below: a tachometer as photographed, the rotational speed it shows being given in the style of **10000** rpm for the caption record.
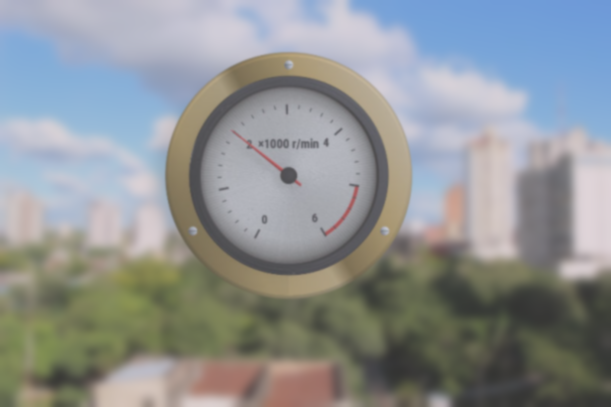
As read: **2000** rpm
